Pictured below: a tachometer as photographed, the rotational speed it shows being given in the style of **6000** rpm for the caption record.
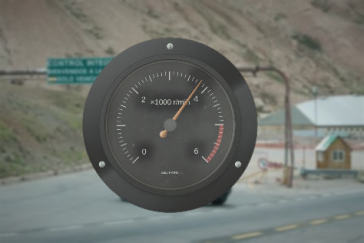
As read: **3800** rpm
